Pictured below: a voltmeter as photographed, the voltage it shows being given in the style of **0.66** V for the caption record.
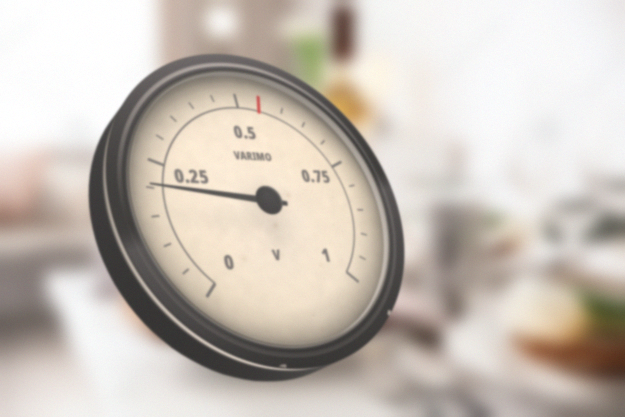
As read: **0.2** V
